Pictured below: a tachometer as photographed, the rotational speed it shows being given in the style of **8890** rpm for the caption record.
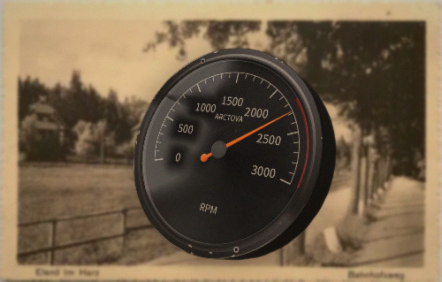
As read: **2300** rpm
